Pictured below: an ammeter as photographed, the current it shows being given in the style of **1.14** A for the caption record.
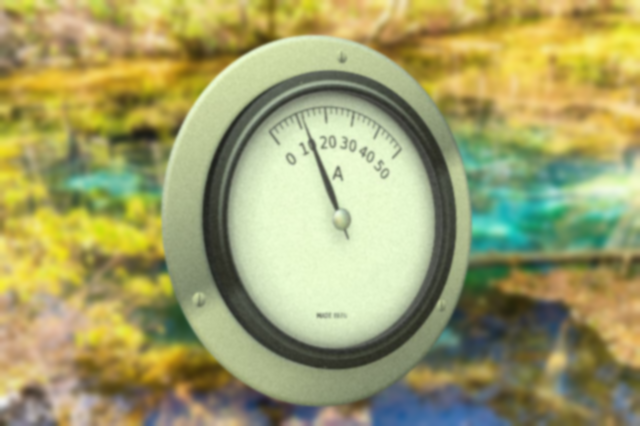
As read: **10** A
